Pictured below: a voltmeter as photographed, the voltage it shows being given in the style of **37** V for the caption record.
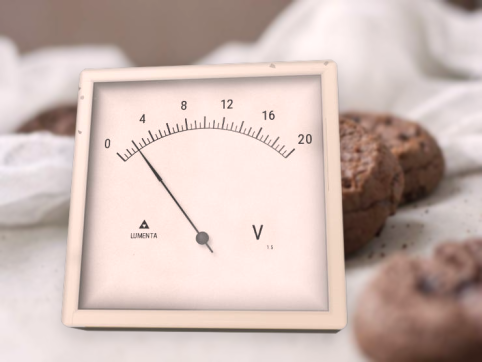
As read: **2** V
